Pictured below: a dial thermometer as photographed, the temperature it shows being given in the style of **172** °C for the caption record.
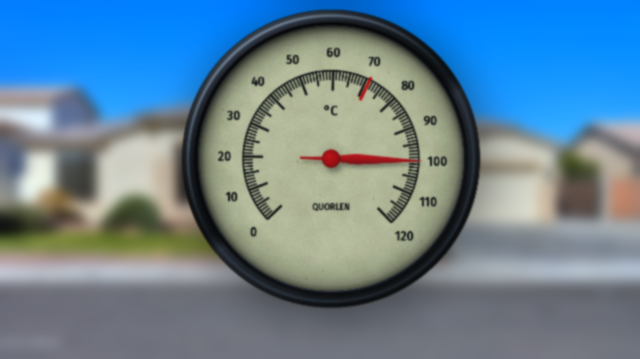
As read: **100** °C
